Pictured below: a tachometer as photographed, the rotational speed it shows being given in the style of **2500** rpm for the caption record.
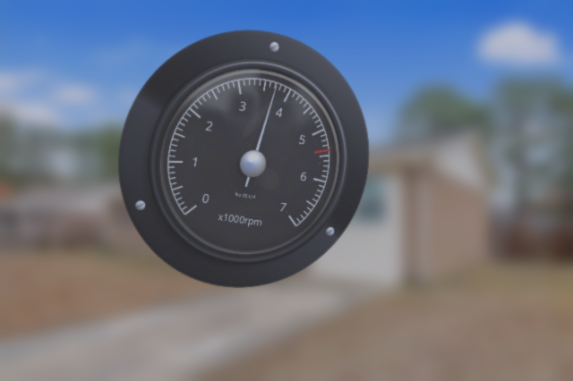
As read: **3700** rpm
